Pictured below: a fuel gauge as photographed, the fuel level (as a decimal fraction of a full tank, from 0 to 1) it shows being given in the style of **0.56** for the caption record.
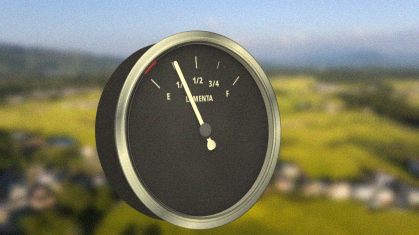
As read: **0.25**
